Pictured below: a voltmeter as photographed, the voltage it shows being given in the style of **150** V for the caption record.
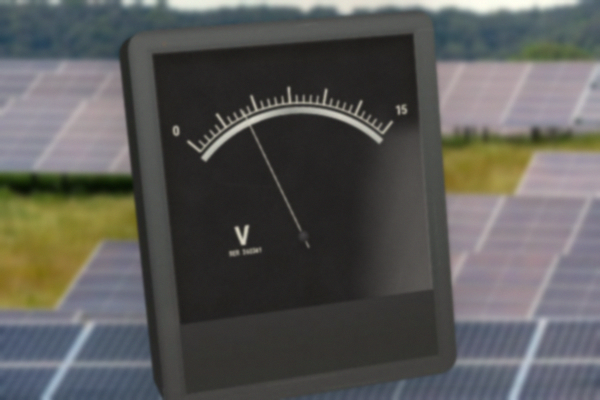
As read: **4** V
